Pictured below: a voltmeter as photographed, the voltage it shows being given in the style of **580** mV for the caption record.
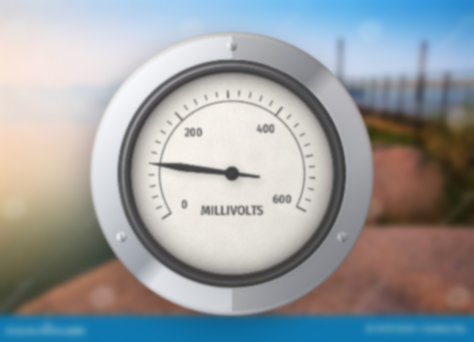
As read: **100** mV
